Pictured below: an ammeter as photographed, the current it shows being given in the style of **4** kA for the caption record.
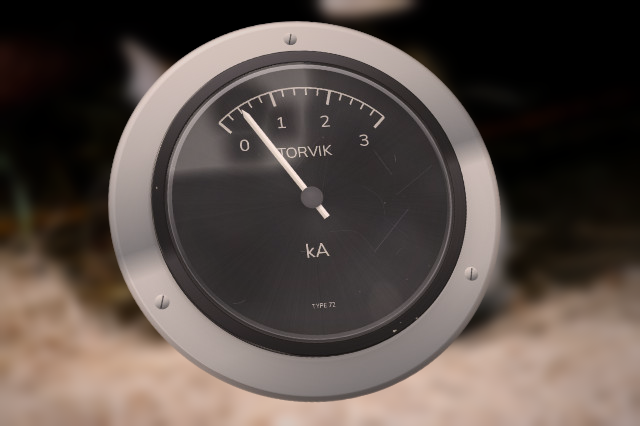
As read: **0.4** kA
